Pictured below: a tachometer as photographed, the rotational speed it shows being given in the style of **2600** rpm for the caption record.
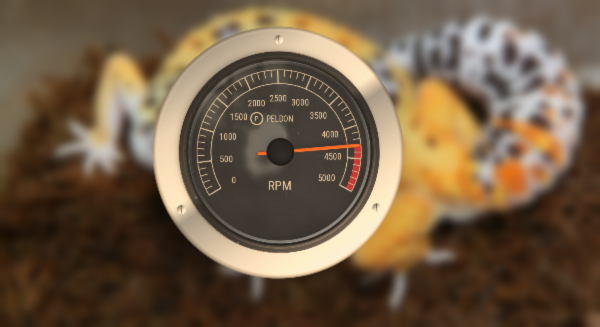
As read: **4300** rpm
